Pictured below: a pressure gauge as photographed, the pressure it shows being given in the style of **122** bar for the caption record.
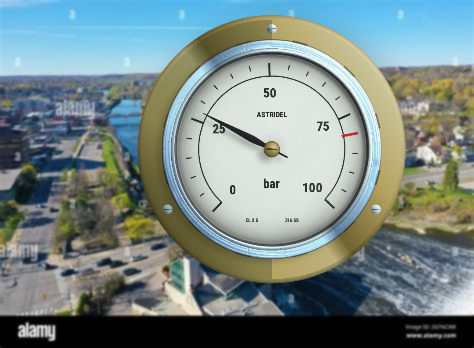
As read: **27.5** bar
